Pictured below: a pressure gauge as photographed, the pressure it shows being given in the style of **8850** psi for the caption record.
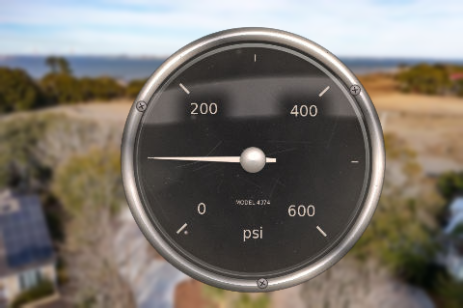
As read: **100** psi
